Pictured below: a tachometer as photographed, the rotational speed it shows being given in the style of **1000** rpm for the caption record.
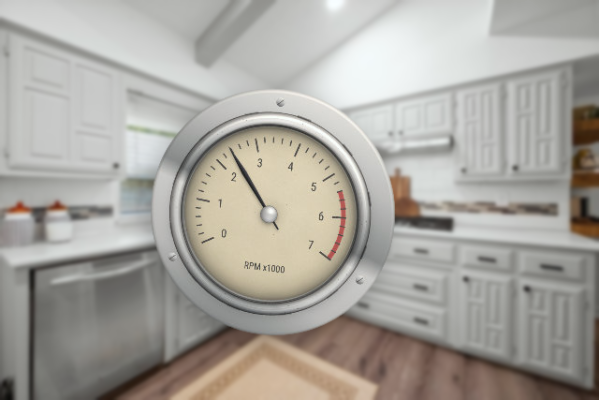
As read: **2400** rpm
